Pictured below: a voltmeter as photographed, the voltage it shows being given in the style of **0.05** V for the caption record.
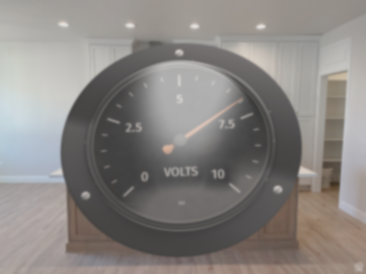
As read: **7** V
